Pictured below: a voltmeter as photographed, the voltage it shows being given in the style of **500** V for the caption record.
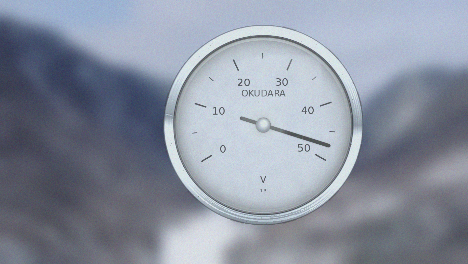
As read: **47.5** V
